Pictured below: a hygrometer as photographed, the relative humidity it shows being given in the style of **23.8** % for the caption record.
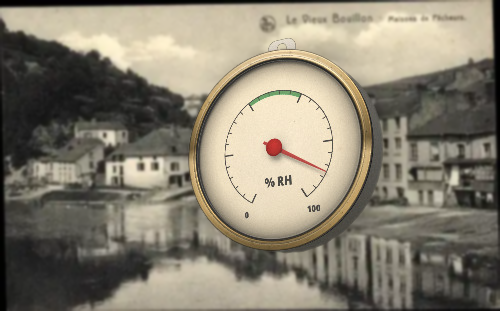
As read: **90** %
